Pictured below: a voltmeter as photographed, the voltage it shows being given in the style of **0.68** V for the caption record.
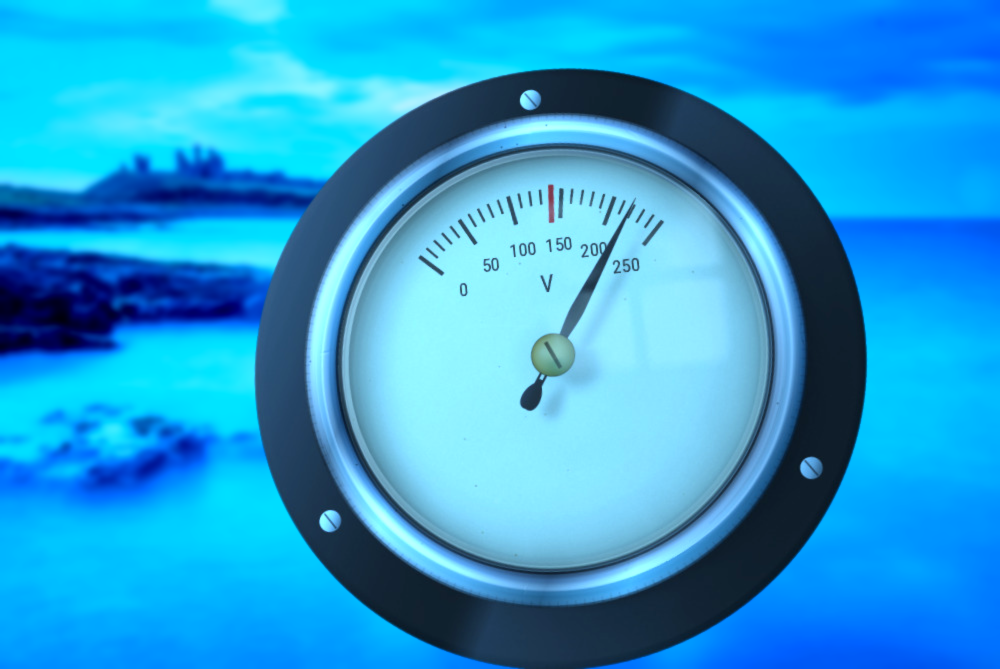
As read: **220** V
